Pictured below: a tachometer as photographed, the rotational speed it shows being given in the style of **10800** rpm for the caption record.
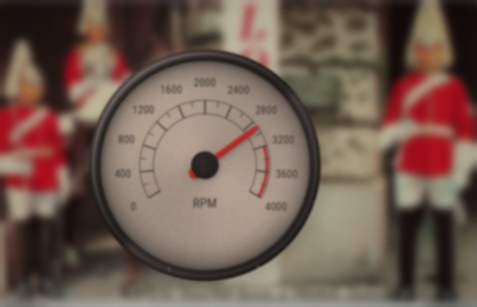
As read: **2900** rpm
